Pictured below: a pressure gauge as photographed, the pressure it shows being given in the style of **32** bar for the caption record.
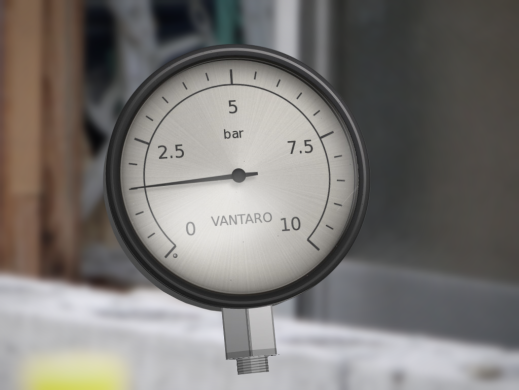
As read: **1.5** bar
